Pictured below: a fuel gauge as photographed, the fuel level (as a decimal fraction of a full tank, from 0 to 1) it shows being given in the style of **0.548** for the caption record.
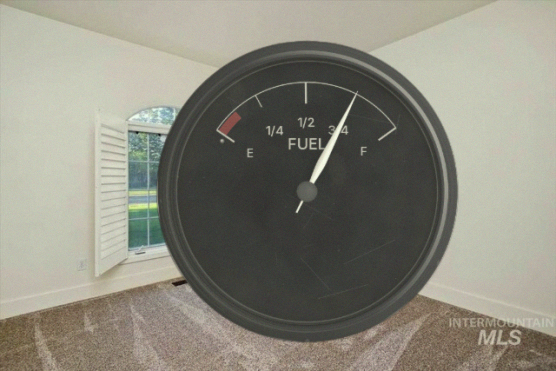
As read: **0.75**
